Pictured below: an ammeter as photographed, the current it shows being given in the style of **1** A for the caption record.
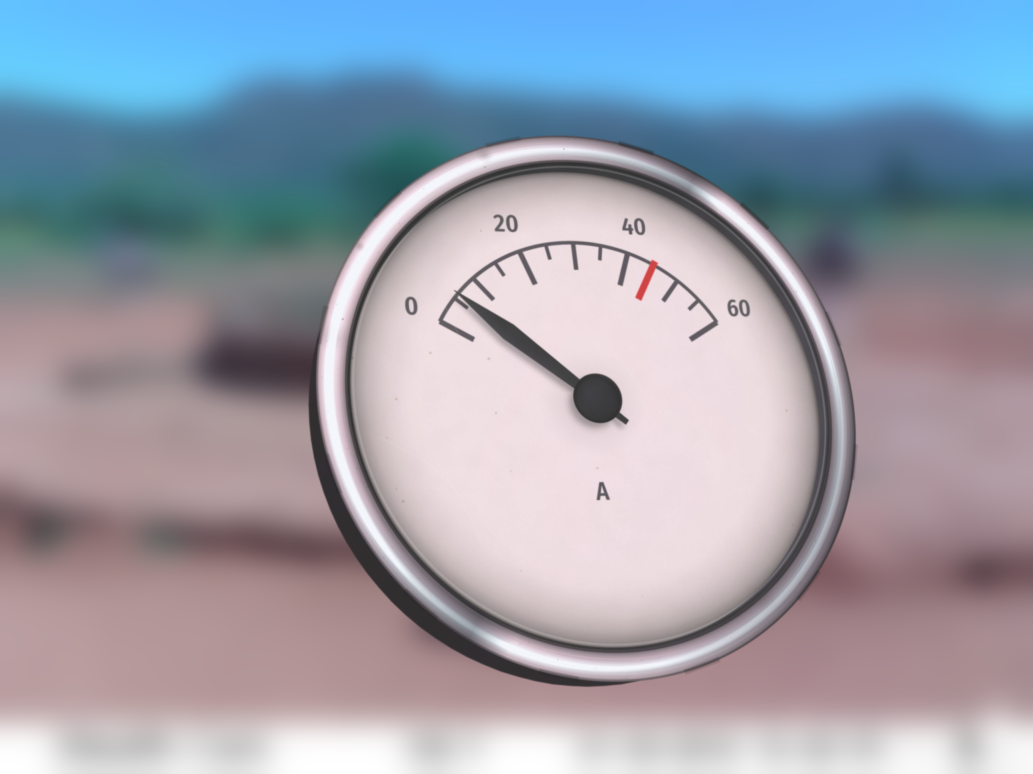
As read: **5** A
